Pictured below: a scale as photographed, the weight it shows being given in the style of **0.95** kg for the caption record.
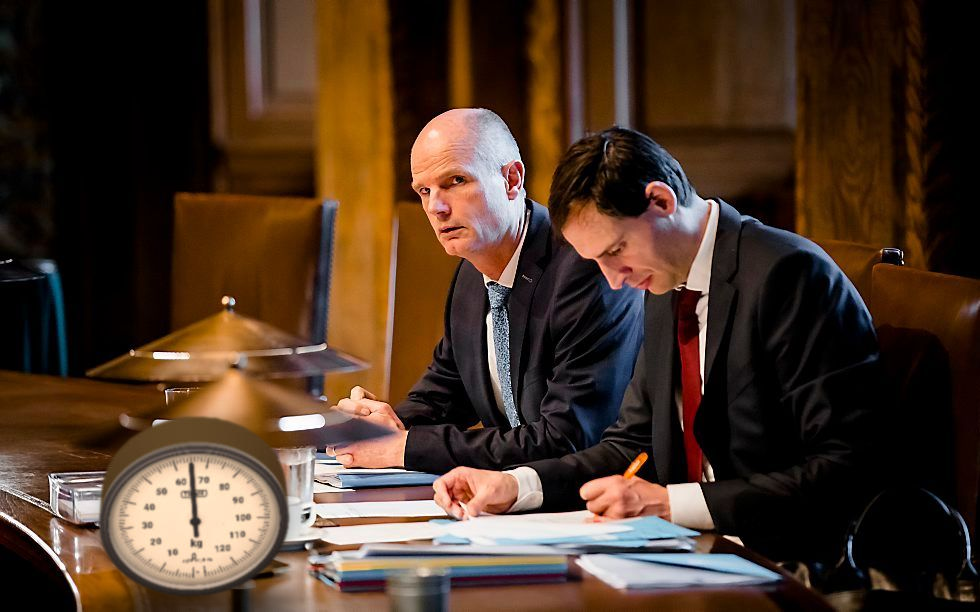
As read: **65** kg
